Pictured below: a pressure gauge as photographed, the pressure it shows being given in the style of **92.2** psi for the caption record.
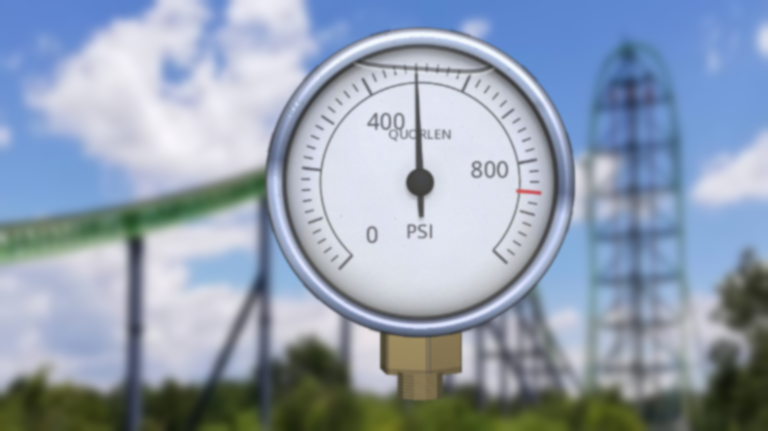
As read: **500** psi
